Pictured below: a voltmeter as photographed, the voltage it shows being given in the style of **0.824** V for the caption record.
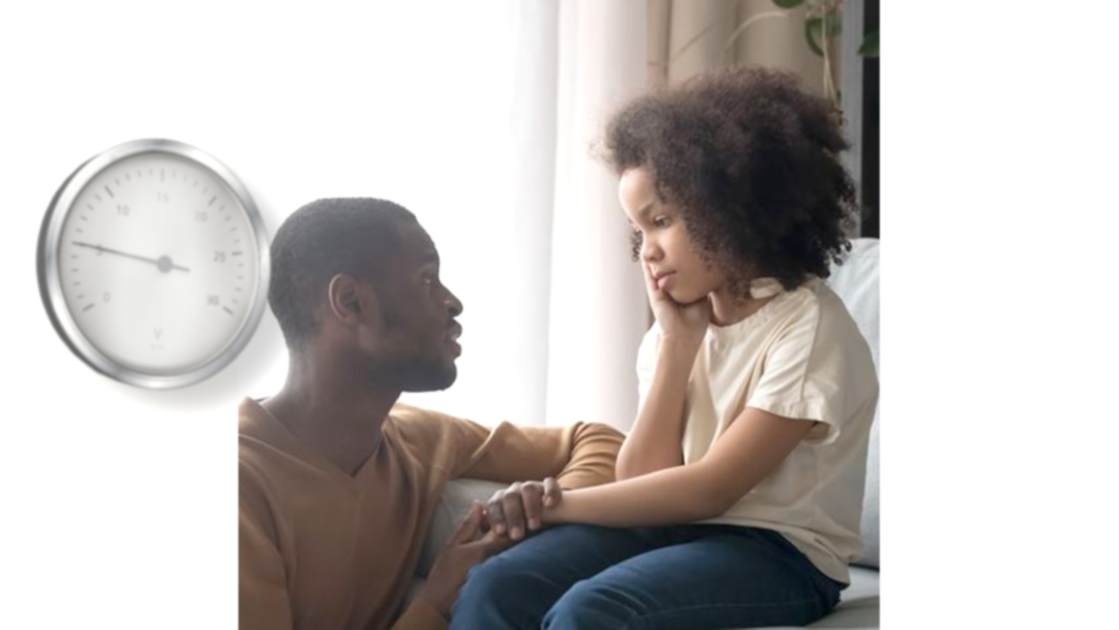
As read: **5** V
